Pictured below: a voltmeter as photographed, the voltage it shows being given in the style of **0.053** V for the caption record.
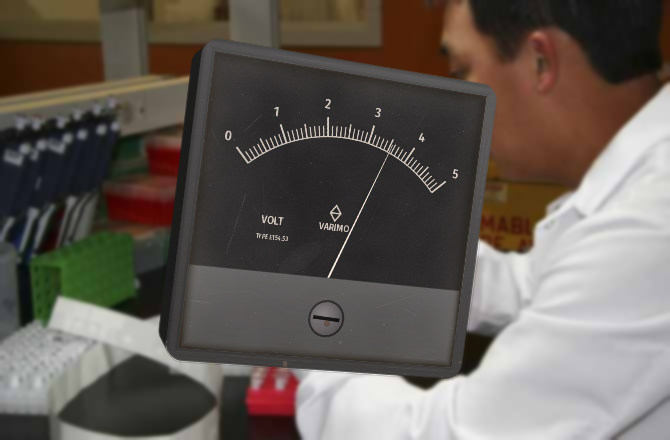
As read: **3.5** V
